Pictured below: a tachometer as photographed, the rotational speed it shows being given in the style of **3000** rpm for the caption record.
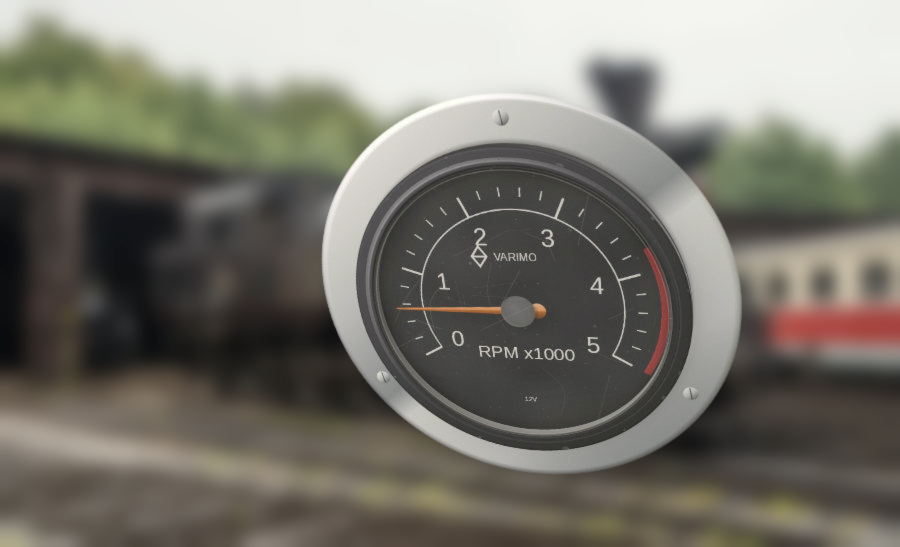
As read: **600** rpm
